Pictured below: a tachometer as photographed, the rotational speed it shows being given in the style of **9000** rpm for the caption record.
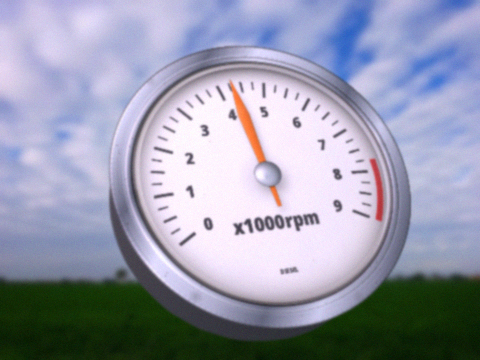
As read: **4250** rpm
